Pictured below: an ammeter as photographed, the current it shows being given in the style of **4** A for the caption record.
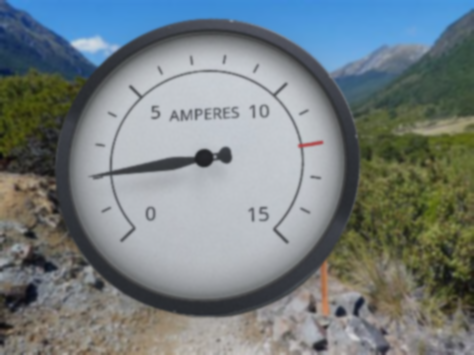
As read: **2** A
